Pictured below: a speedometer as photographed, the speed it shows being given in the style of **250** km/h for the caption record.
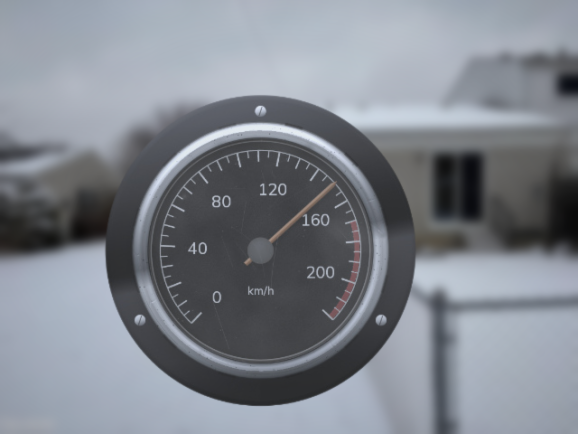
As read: **150** km/h
